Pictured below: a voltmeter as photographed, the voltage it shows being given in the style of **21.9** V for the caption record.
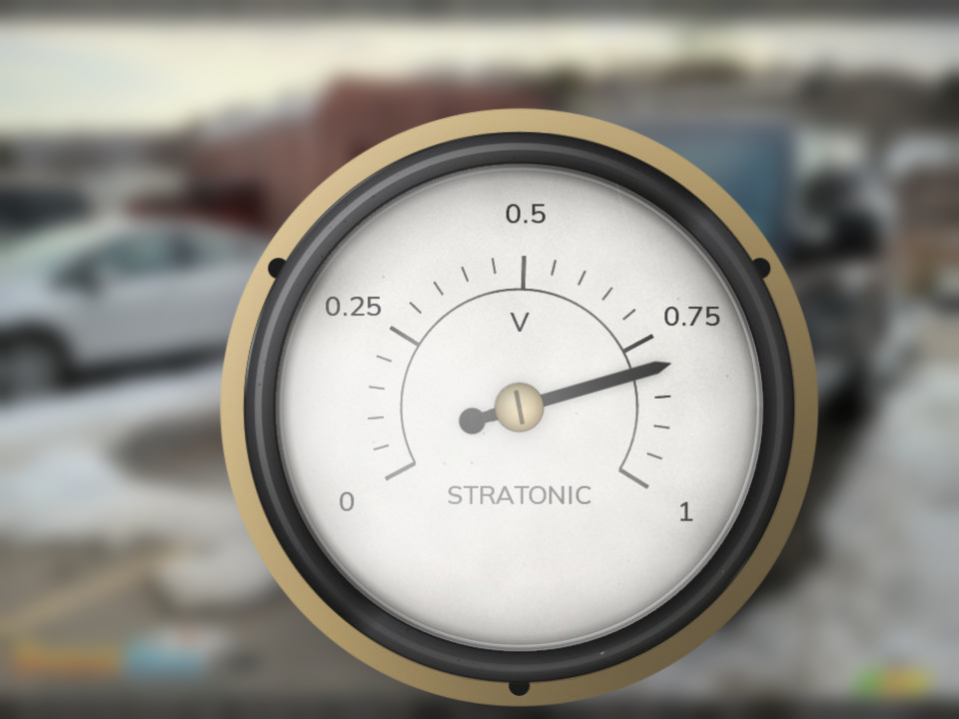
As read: **0.8** V
